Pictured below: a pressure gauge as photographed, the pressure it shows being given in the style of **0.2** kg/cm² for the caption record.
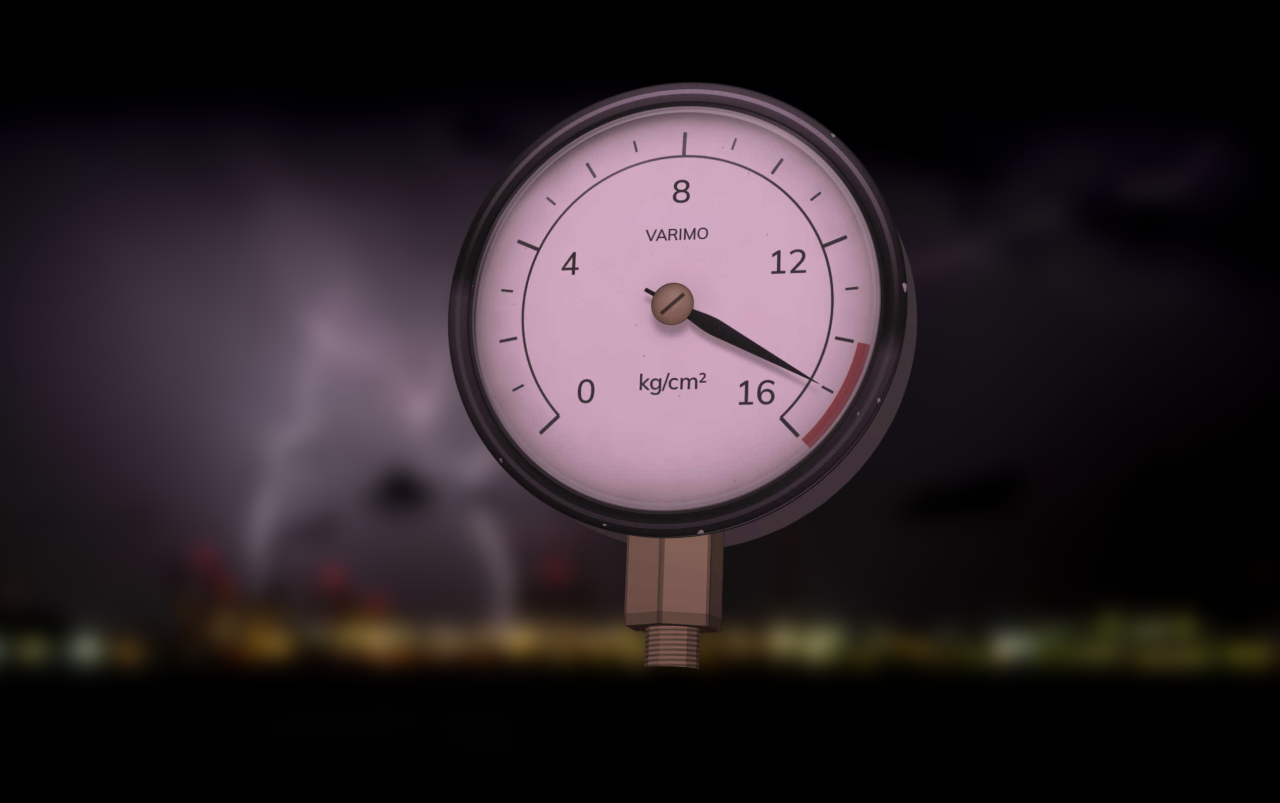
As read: **15** kg/cm²
